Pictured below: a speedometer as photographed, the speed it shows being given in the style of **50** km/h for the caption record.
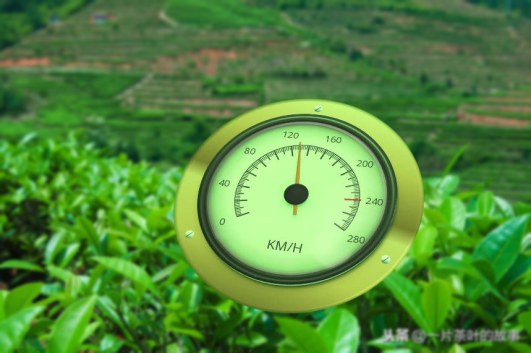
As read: **130** km/h
